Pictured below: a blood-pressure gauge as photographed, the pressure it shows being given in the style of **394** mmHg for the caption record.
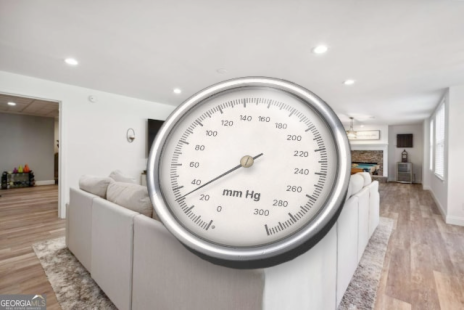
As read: **30** mmHg
